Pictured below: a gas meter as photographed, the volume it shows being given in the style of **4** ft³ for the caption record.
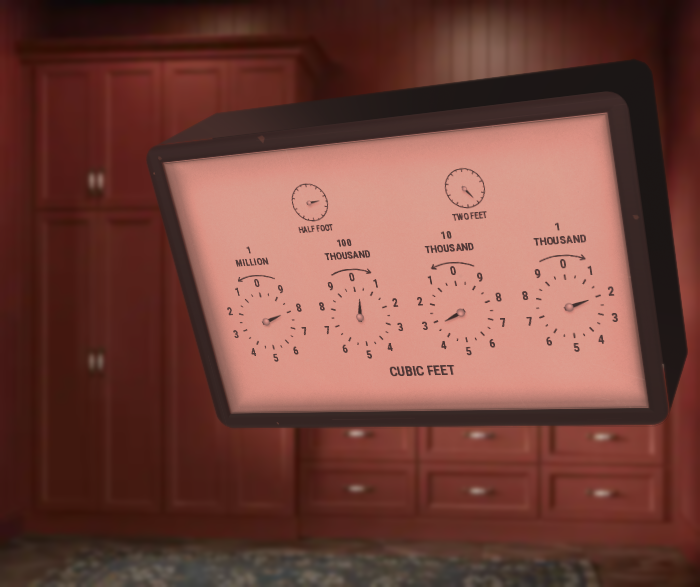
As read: **803200** ft³
